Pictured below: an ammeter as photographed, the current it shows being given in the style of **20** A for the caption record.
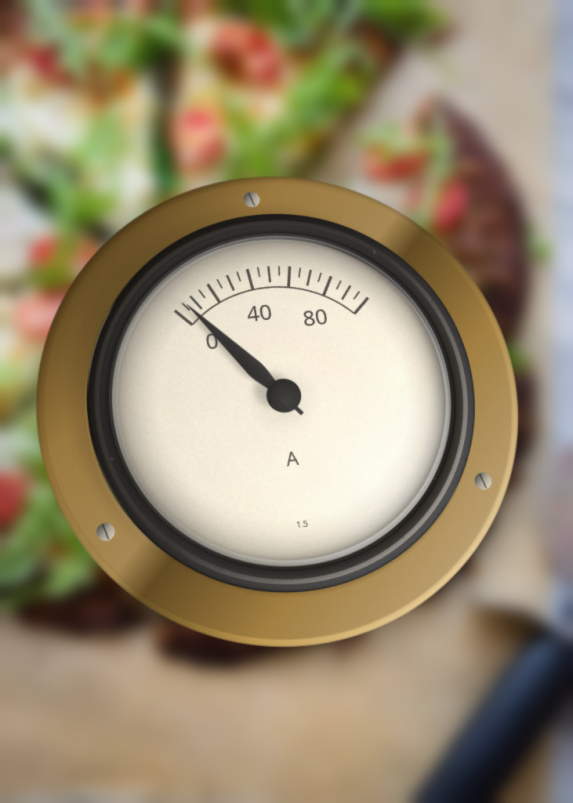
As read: **5** A
